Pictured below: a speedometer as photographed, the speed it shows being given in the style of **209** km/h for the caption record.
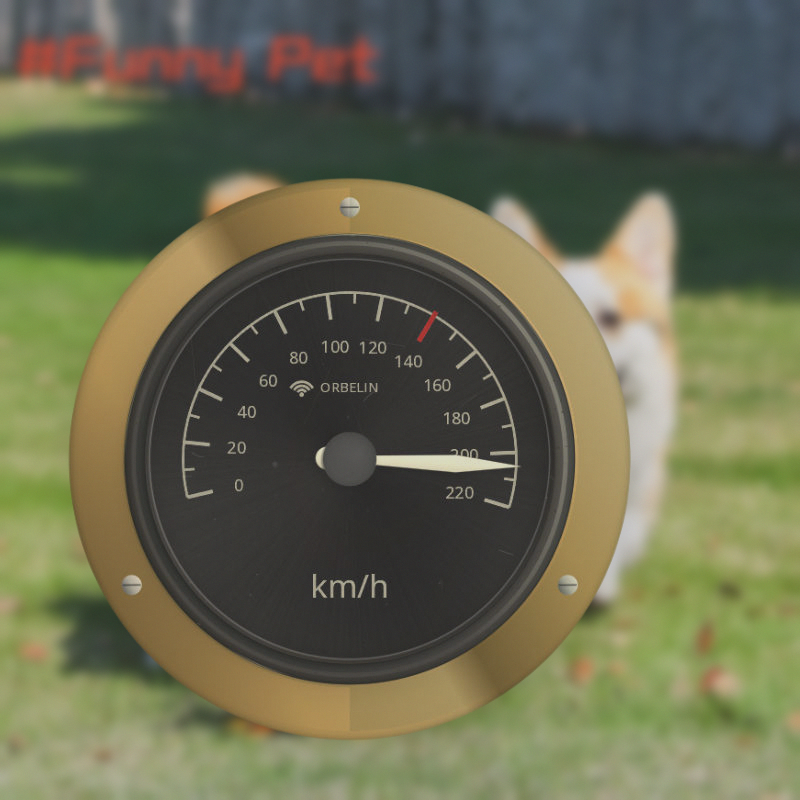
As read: **205** km/h
